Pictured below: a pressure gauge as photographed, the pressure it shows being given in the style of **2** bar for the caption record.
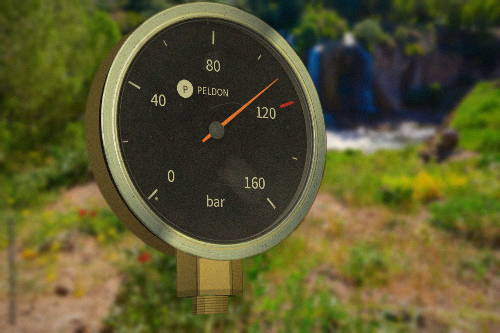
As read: **110** bar
